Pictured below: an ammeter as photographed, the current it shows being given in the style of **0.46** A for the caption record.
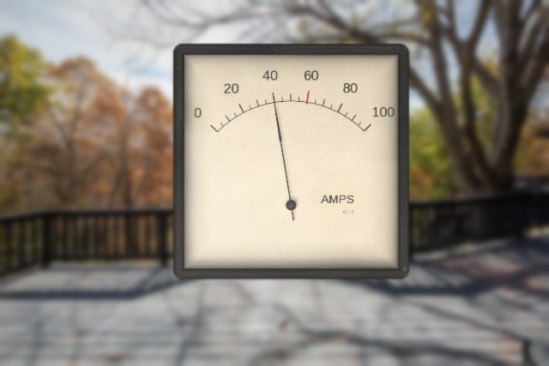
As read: **40** A
